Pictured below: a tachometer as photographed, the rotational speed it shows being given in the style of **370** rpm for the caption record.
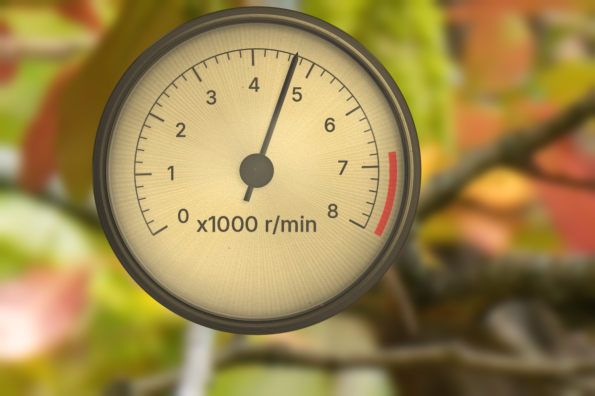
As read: **4700** rpm
